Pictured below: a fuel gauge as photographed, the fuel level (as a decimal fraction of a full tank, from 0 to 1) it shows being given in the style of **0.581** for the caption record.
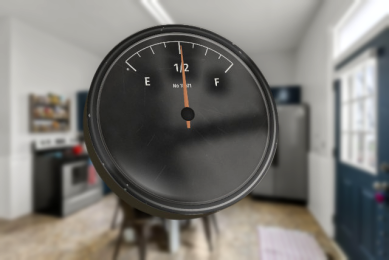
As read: **0.5**
